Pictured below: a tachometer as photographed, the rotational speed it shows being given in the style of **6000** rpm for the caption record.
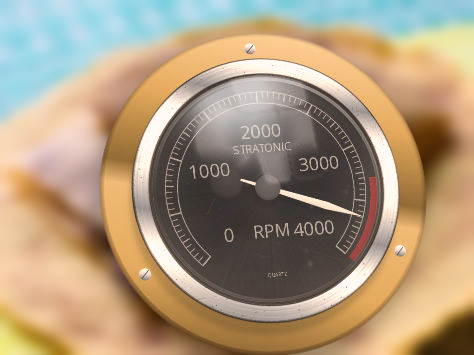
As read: **3650** rpm
